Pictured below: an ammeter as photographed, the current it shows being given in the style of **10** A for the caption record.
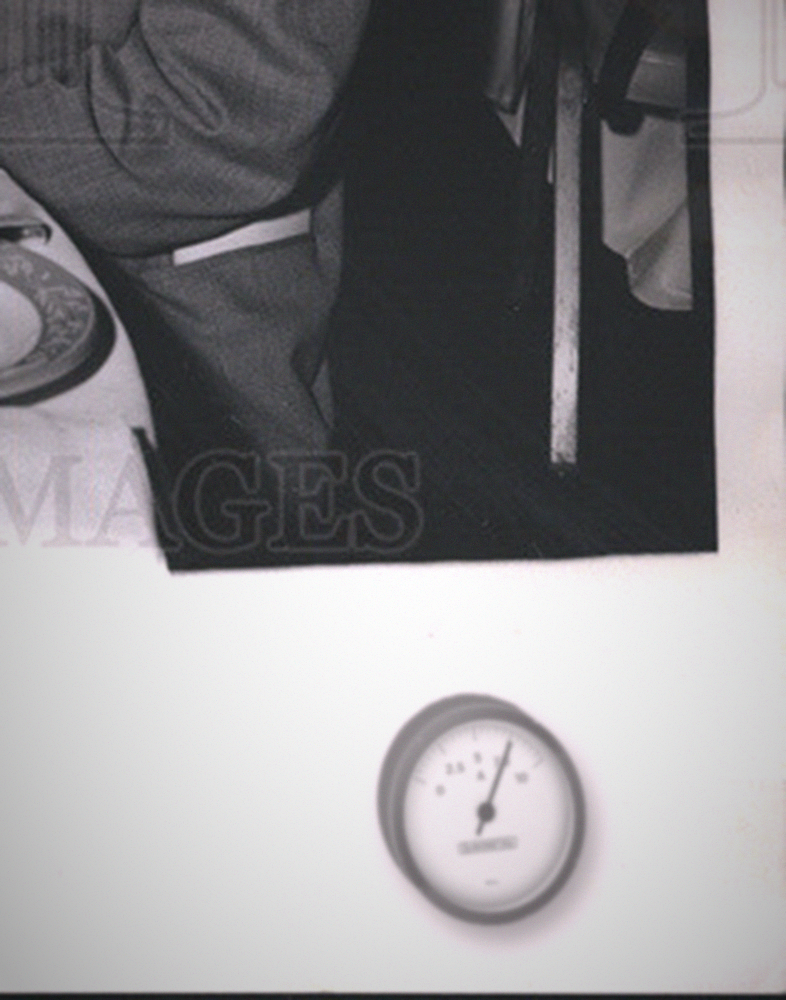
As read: **7.5** A
